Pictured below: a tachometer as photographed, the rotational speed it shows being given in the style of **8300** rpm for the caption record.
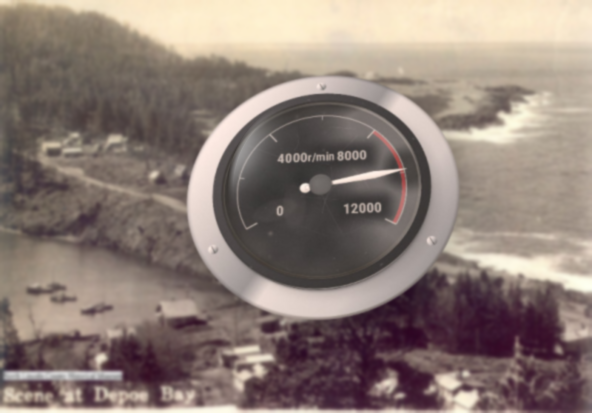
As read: **10000** rpm
